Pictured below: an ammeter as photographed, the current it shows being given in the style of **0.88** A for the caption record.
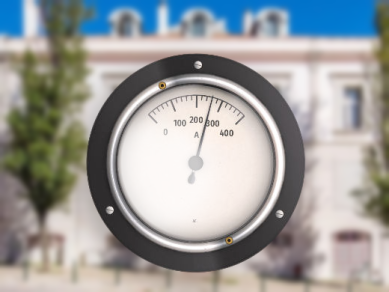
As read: **260** A
